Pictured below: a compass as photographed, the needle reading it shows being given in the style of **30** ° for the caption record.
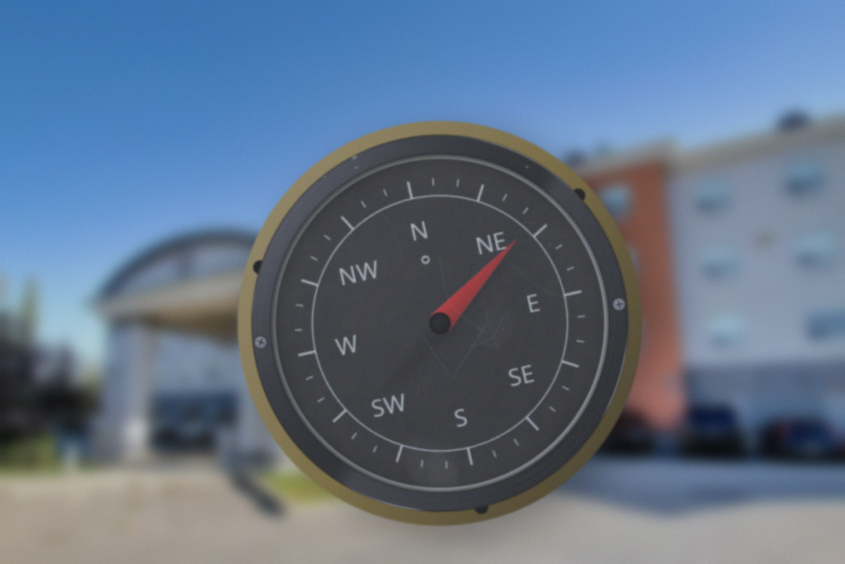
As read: **55** °
